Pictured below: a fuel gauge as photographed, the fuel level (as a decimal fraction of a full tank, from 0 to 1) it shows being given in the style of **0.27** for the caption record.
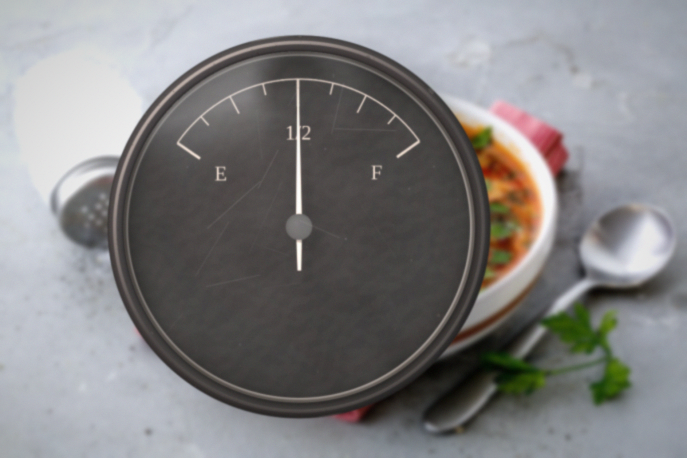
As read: **0.5**
